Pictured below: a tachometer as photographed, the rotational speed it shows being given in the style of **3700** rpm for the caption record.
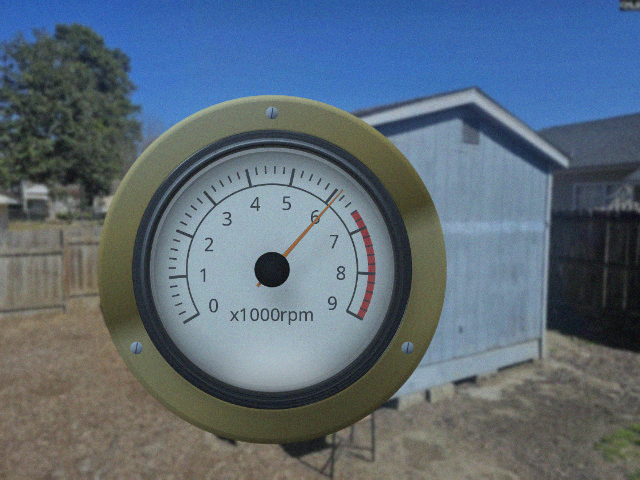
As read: **6100** rpm
